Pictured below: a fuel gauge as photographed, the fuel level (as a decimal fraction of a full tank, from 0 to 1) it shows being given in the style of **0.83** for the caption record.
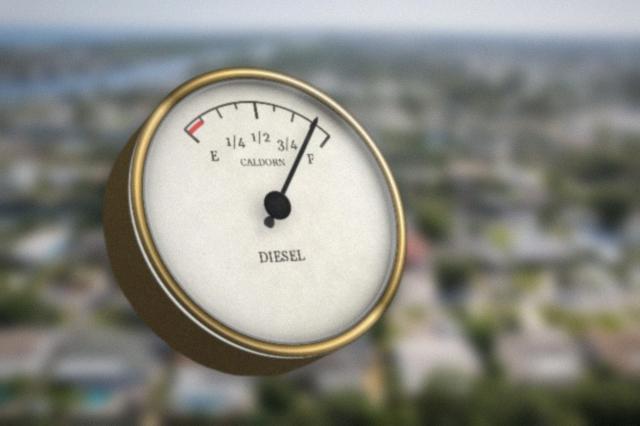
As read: **0.875**
